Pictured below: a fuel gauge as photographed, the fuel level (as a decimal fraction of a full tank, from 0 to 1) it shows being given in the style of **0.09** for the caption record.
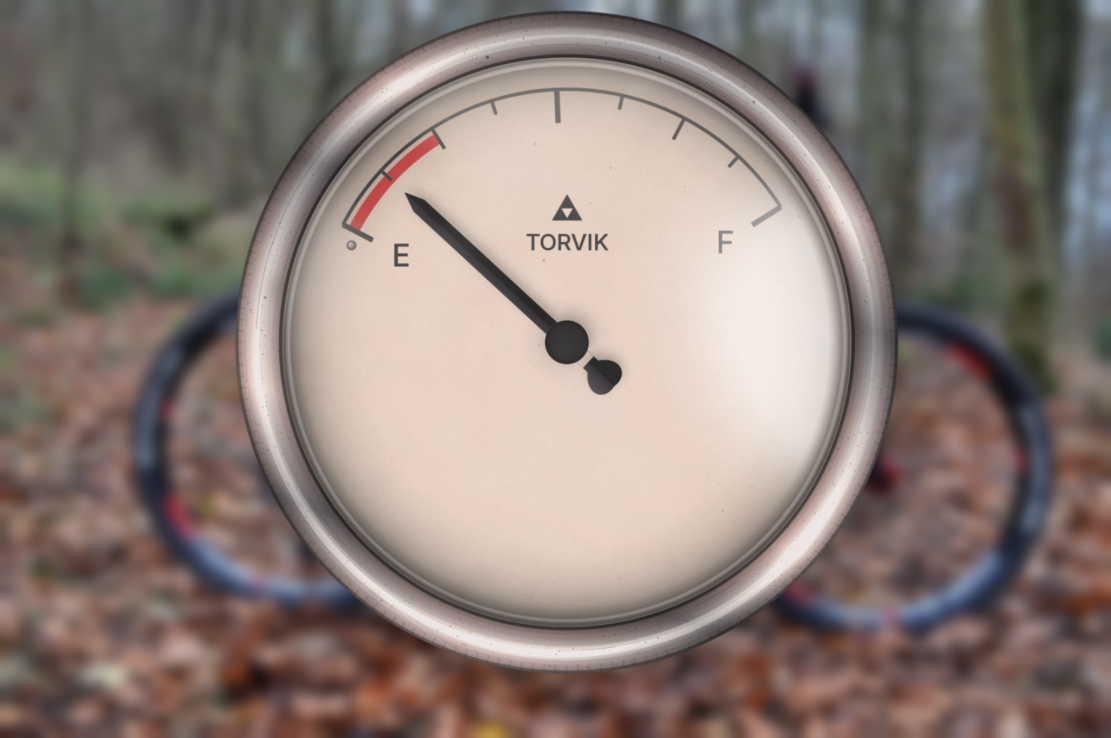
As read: **0.125**
